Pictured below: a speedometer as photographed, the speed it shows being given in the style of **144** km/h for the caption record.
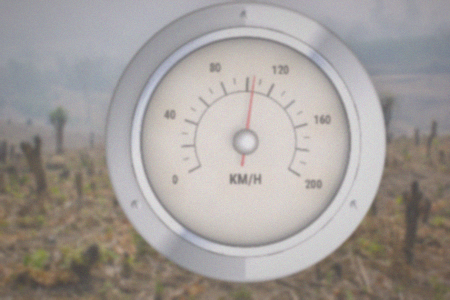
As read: **105** km/h
